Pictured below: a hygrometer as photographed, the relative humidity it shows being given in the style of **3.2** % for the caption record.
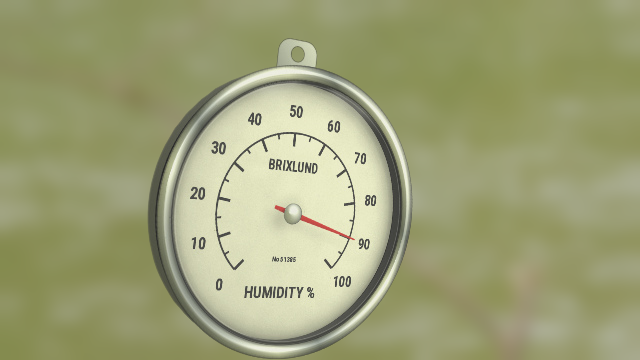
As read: **90** %
